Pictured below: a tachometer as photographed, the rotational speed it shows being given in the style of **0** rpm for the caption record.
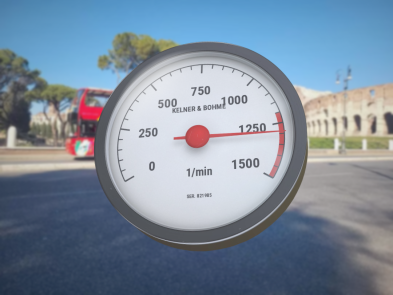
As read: **1300** rpm
